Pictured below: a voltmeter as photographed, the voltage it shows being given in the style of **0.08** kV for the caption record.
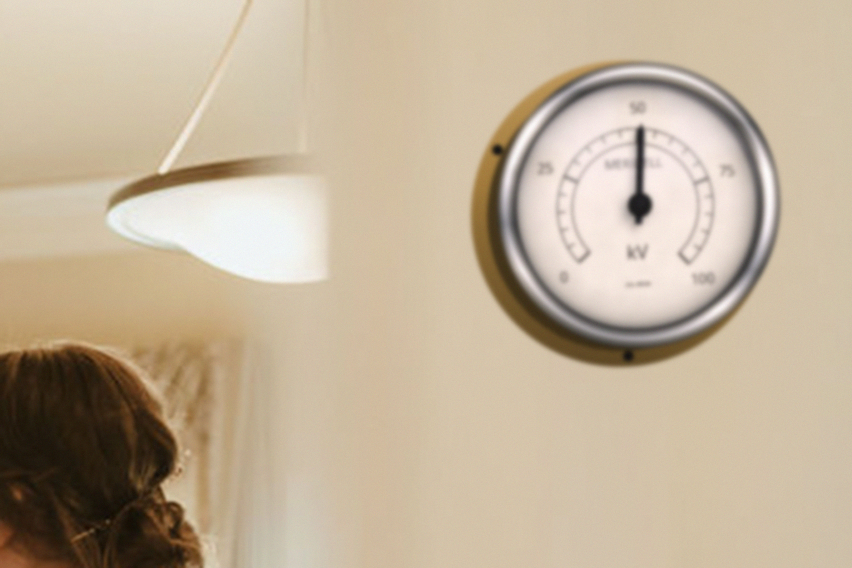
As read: **50** kV
